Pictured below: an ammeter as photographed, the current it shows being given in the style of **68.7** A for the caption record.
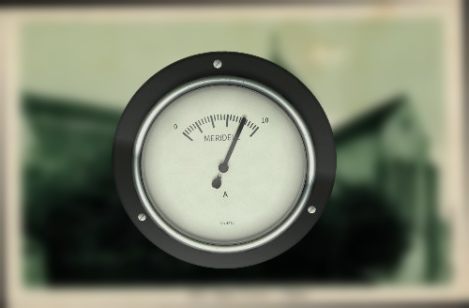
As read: **8** A
